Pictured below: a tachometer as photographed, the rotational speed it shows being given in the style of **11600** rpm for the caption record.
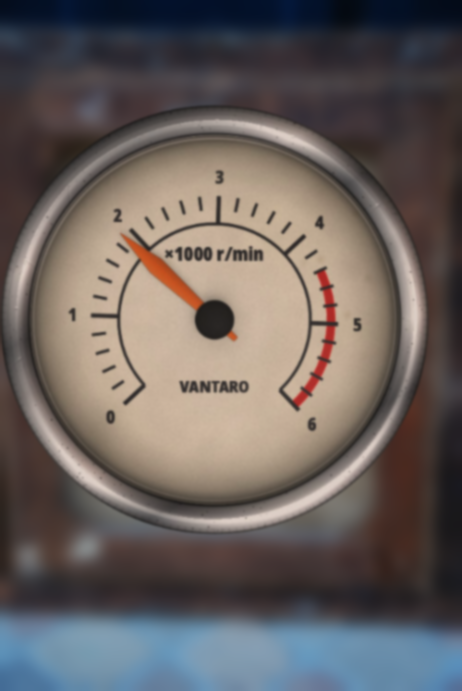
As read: **1900** rpm
